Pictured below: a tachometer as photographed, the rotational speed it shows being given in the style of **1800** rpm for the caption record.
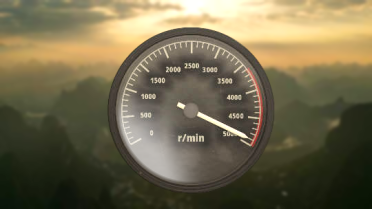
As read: **4900** rpm
